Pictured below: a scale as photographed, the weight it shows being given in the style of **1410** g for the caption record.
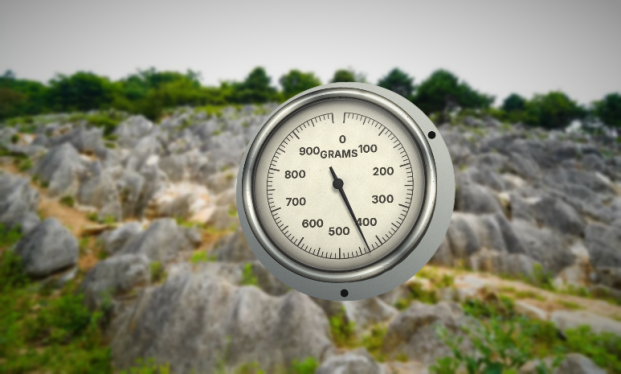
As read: **430** g
